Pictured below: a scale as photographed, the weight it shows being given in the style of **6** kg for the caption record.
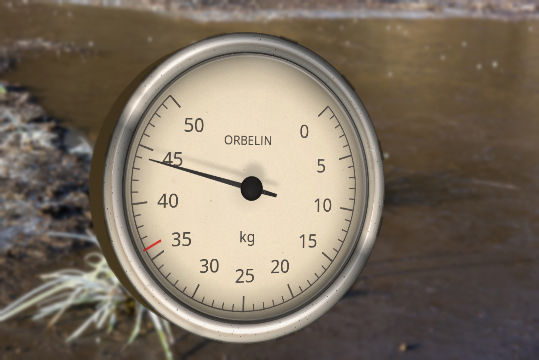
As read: **44** kg
